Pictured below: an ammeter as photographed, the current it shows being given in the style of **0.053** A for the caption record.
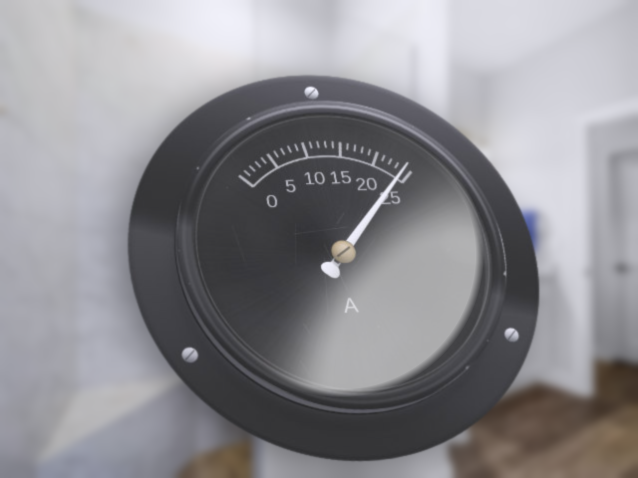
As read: **24** A
